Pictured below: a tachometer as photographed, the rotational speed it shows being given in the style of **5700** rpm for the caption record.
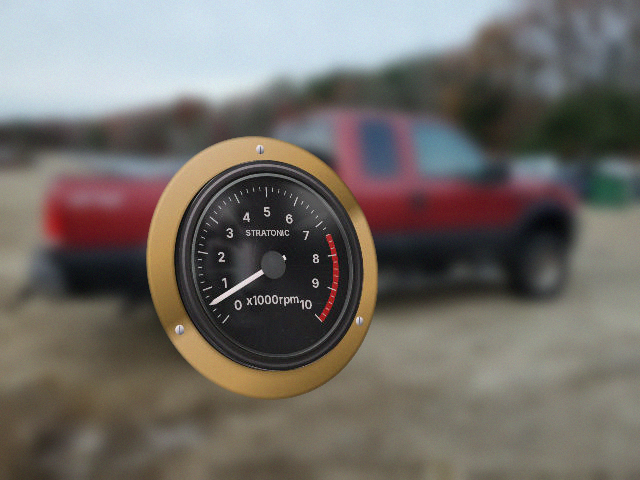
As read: **600** rpm
